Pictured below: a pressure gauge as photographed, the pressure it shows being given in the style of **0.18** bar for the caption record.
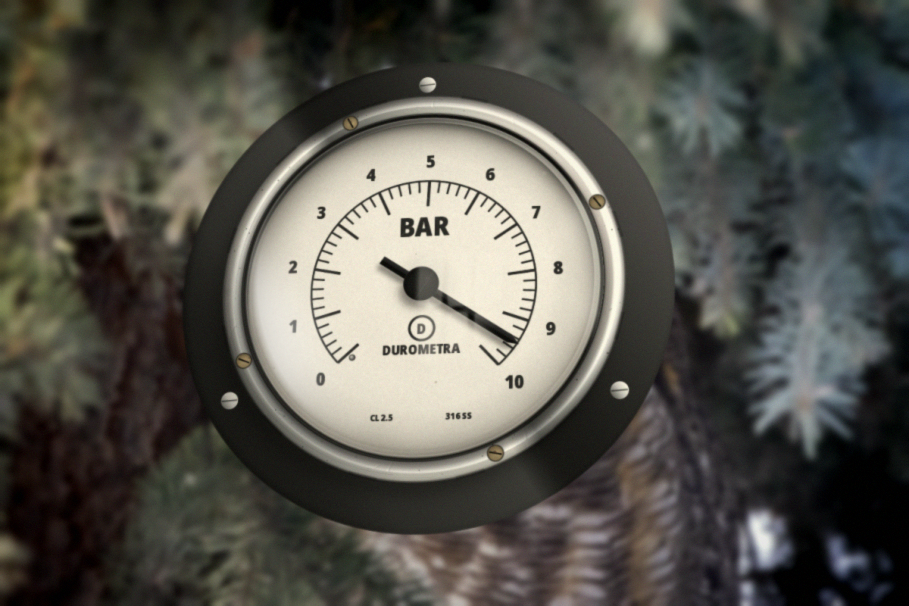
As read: **9.5** bar
